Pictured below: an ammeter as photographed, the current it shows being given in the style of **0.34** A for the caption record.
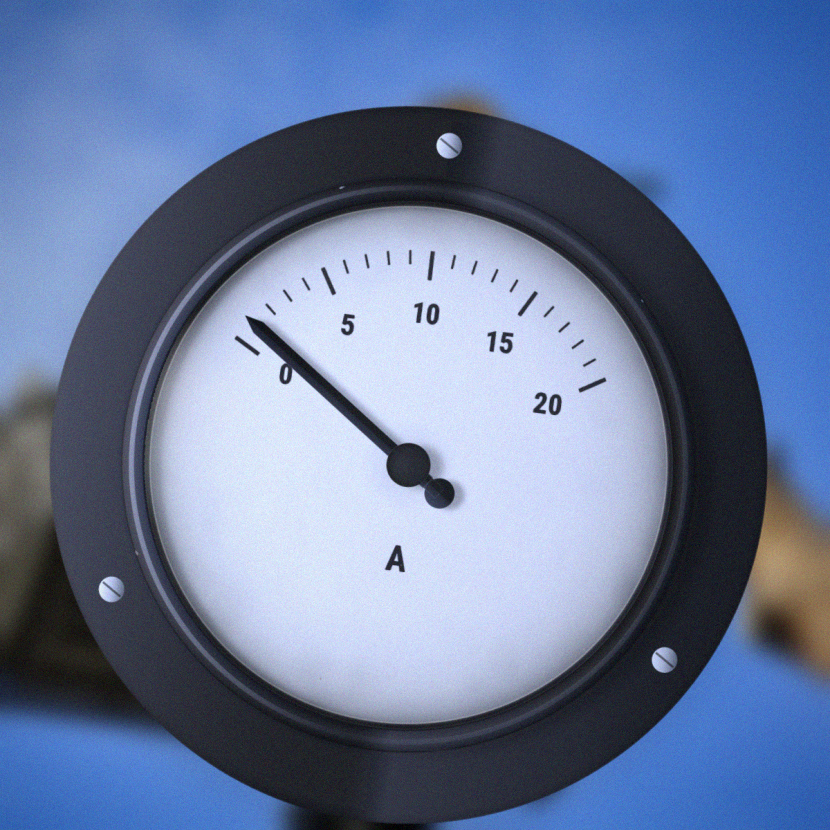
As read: **1** A
